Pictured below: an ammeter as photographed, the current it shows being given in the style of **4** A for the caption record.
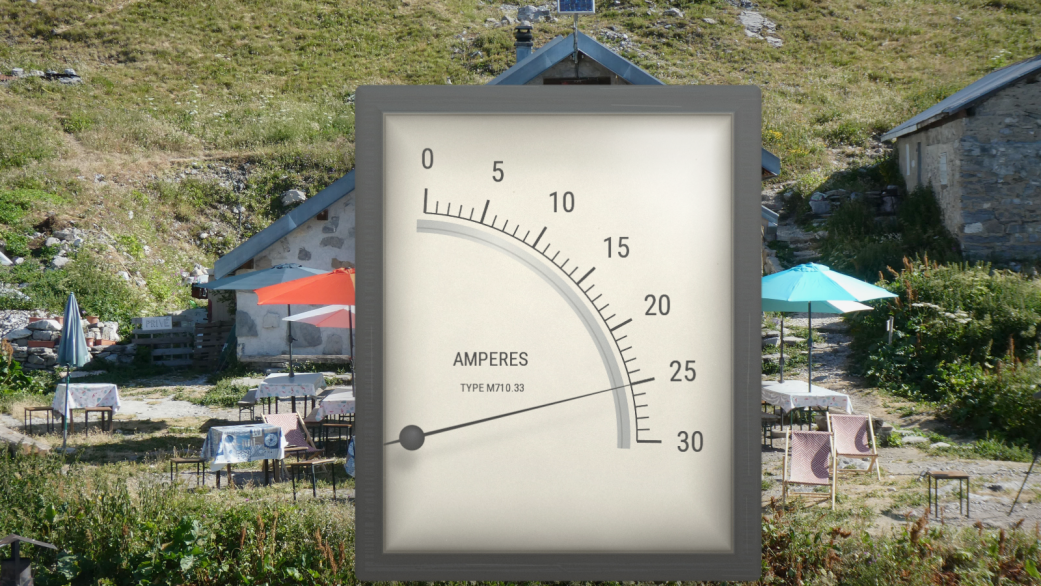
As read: **25** A
